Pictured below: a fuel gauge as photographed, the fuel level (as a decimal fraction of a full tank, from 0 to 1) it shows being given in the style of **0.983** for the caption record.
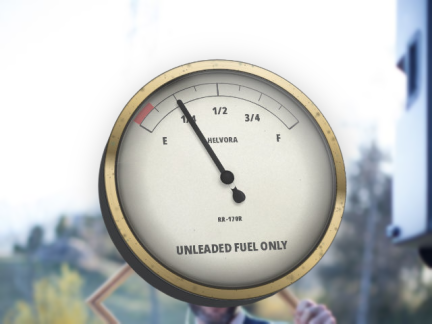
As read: **0.25**
